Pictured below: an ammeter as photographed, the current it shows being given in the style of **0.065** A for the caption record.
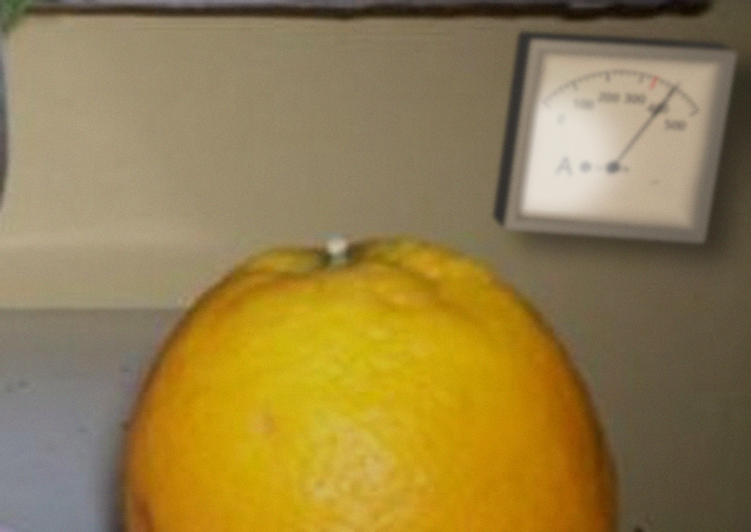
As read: **400** A
